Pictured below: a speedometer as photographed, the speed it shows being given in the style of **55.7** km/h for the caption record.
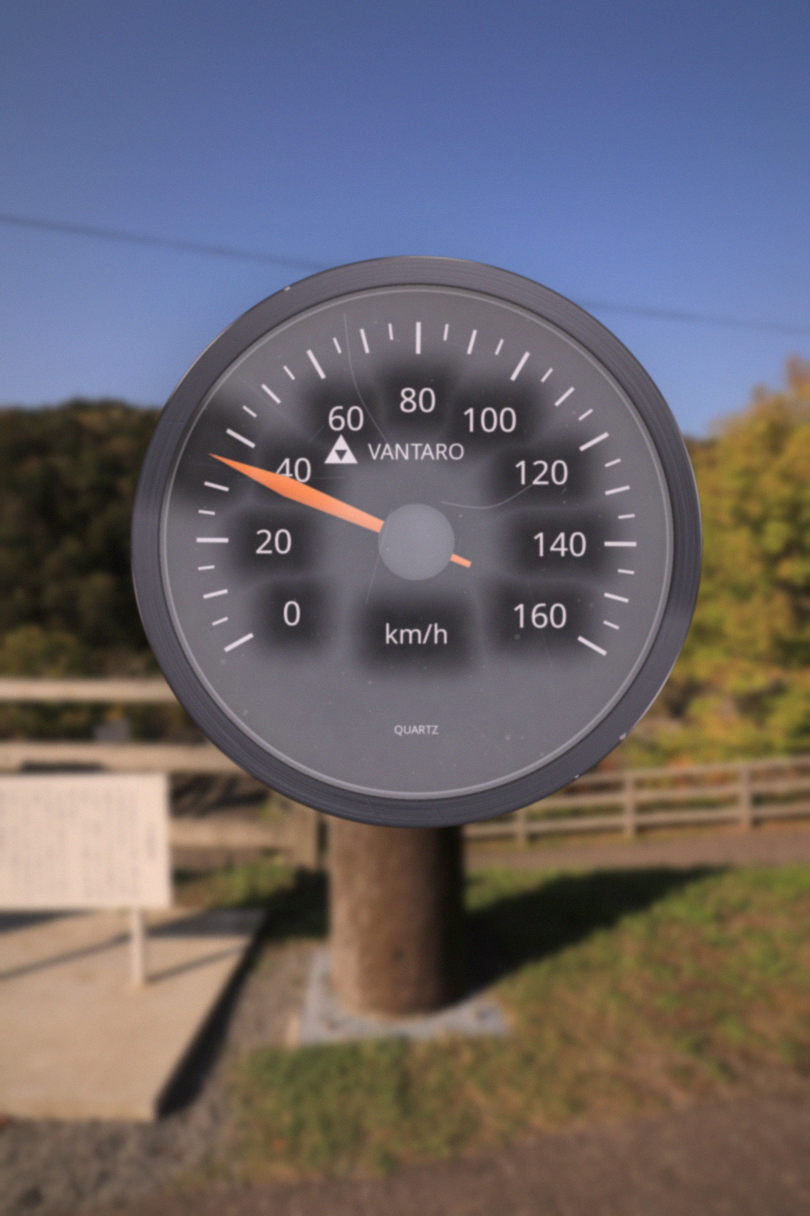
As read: **35** km/h
